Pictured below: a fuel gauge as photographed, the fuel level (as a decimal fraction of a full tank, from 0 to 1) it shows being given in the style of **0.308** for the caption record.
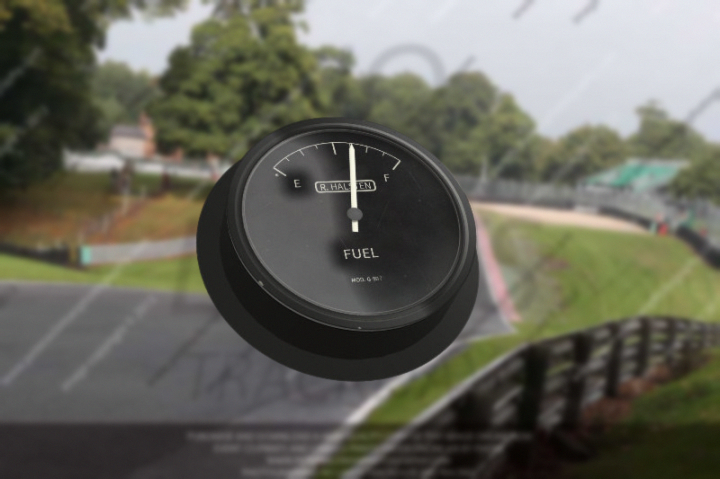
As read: **0.625**
